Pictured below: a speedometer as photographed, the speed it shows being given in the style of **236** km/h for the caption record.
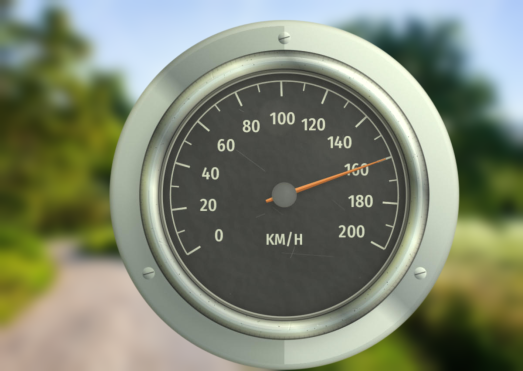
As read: **160** km/h
